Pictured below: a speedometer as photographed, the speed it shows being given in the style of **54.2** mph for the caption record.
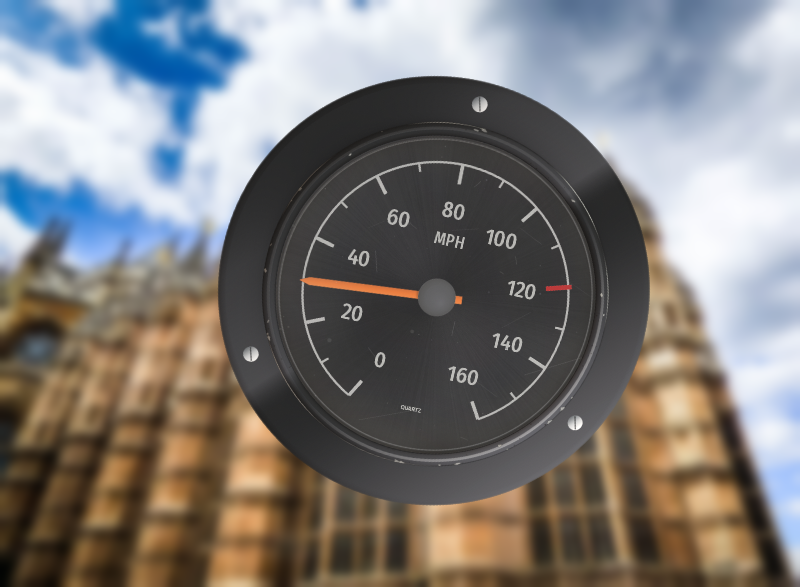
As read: **30** mph
